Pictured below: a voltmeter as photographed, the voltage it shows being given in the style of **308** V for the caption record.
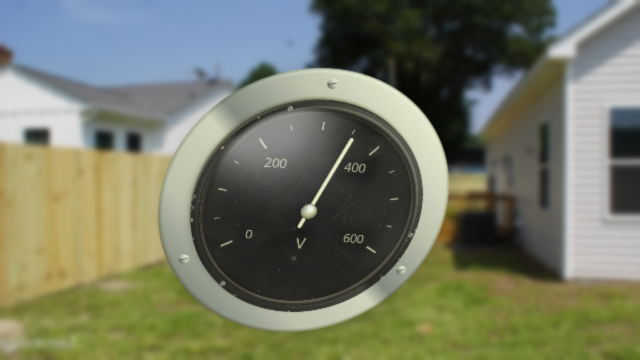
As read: **350** V
